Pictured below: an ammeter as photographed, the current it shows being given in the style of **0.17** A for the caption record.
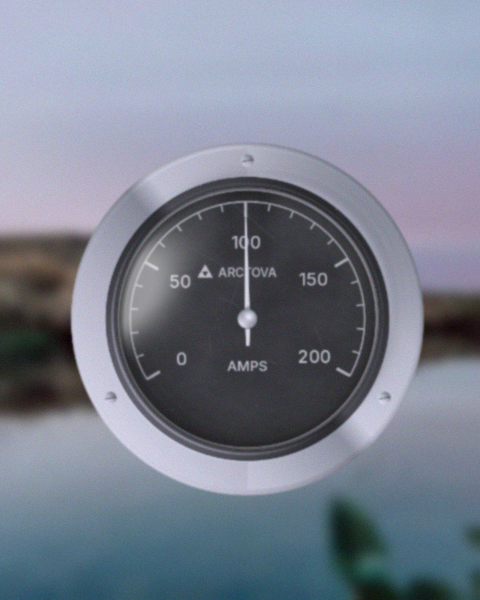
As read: **100** A
